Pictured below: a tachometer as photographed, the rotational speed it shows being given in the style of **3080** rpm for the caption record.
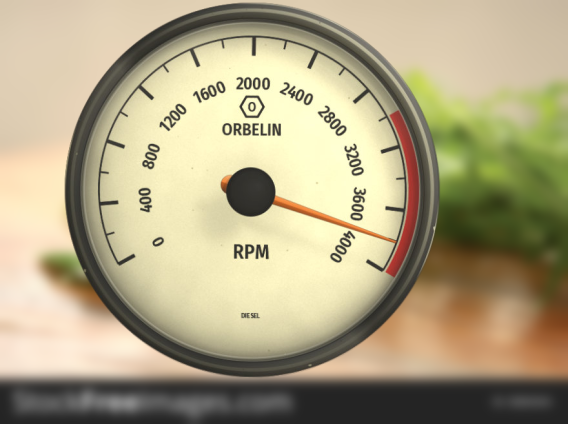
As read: **3800** rpm
